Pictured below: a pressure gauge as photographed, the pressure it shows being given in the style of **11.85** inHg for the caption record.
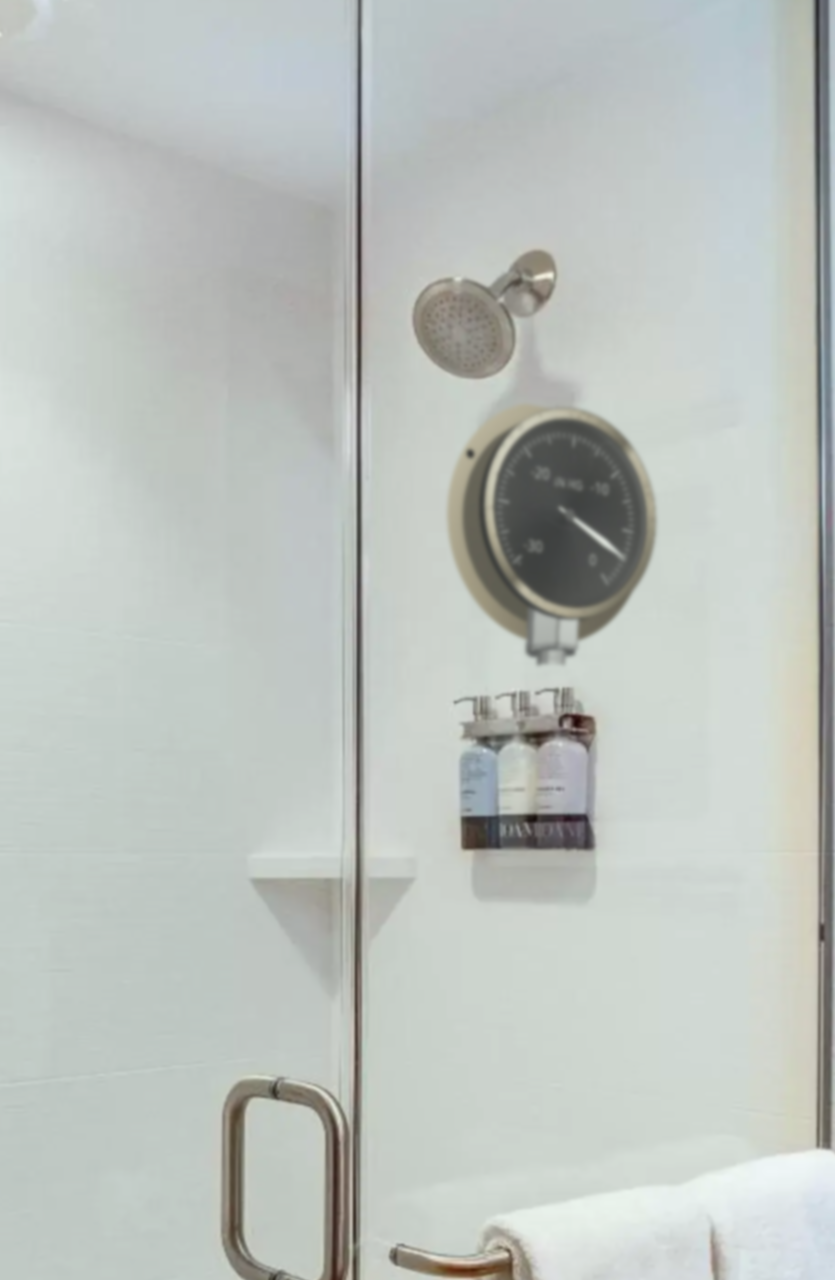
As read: **-2.5** inHg
